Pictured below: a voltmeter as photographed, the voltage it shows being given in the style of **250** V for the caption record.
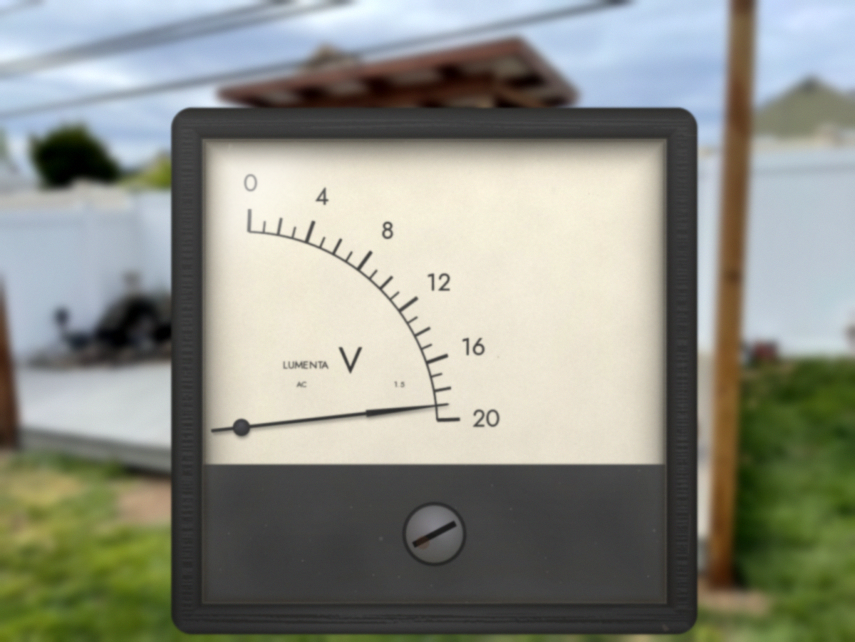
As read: **19** V
